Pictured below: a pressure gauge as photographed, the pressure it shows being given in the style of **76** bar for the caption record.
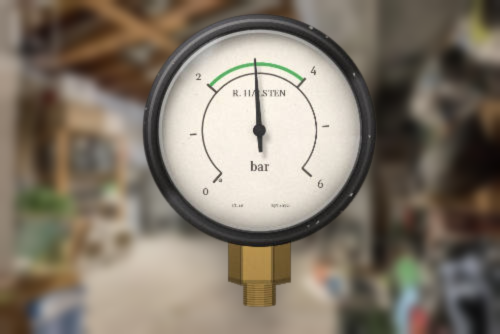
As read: **3** bar
